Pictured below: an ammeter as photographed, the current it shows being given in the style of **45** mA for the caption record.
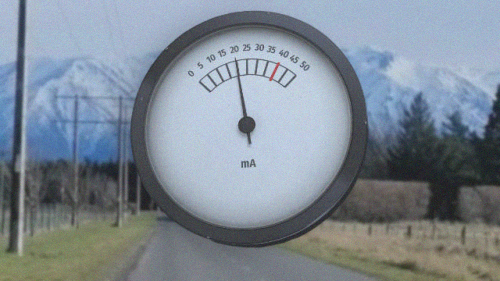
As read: **20** mA
